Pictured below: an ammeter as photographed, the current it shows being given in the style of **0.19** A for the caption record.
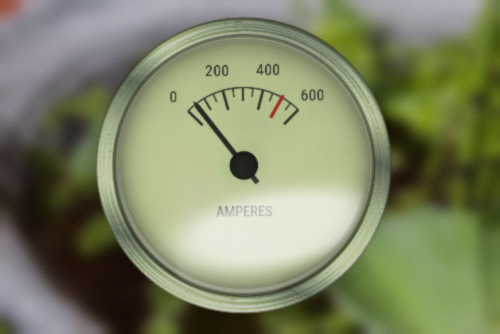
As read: **50** A
